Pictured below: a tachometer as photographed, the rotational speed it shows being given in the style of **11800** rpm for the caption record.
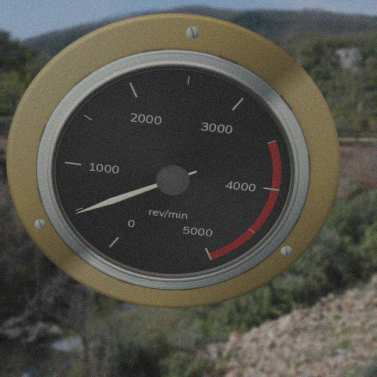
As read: **500** rpm
